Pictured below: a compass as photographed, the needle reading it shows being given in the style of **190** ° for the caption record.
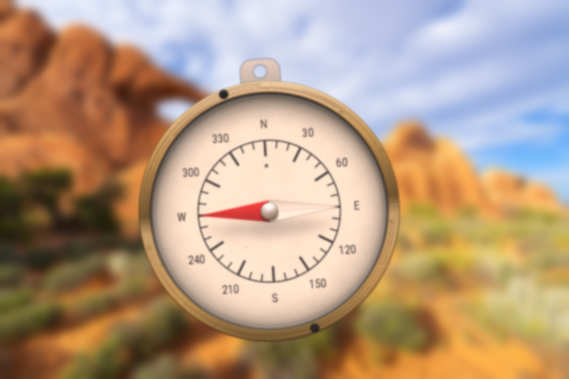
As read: **270** °
